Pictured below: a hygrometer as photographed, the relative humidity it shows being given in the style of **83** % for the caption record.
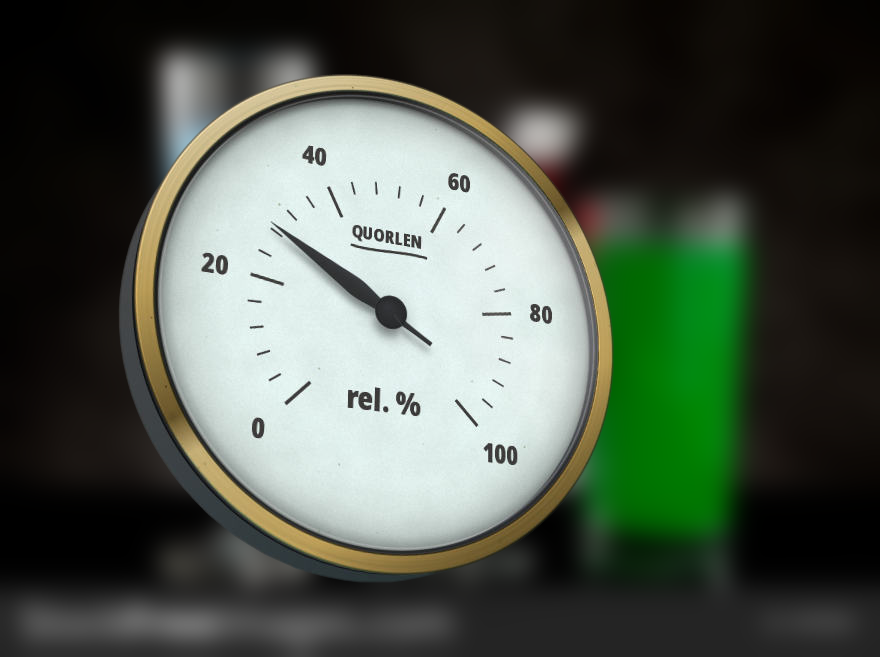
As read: **28** %
